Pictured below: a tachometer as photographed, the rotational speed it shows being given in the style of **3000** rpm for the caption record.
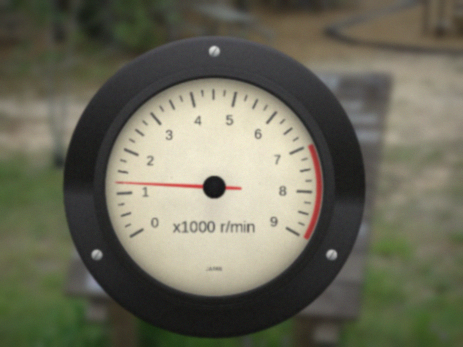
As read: **1250** rpm
